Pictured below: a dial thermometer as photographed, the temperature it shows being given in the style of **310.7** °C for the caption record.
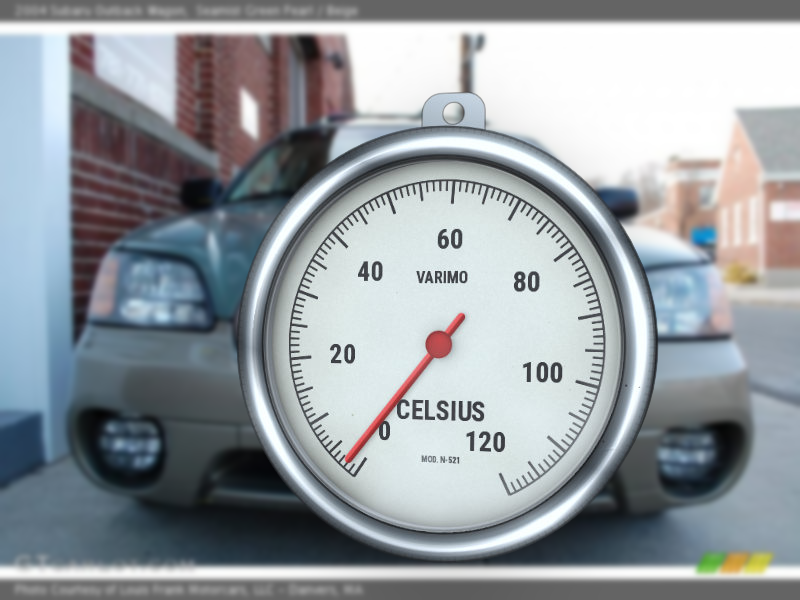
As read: **2** °C
